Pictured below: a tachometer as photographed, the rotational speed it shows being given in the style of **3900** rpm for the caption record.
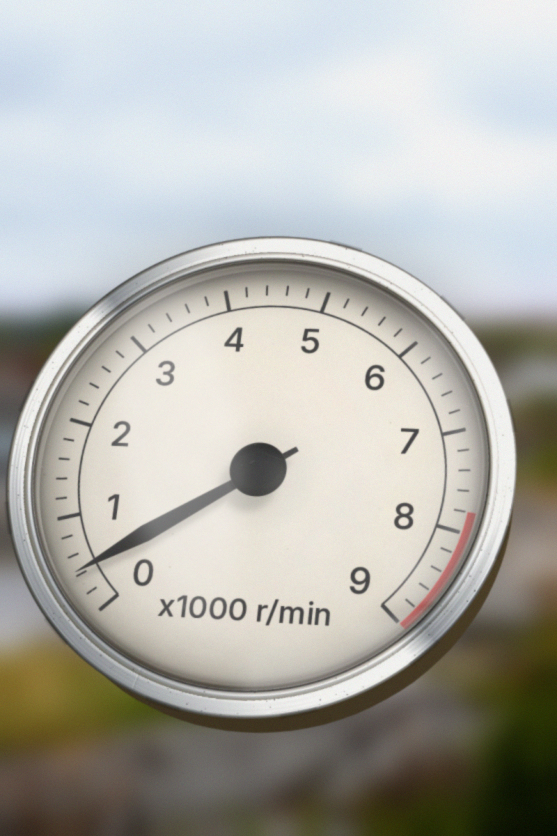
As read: **400** rpm
